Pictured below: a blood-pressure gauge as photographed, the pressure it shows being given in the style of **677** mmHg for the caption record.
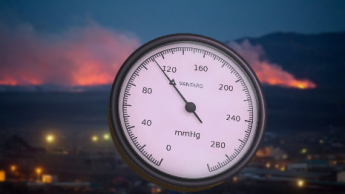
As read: **110** mmHg
